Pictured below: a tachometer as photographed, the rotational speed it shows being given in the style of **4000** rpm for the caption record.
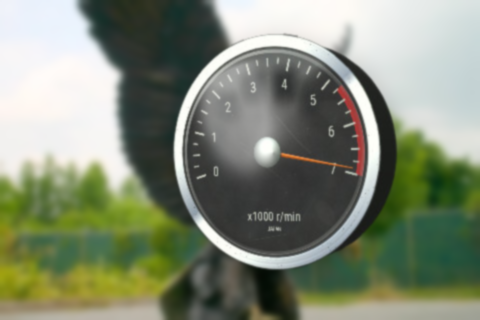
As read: **6875** rpm
